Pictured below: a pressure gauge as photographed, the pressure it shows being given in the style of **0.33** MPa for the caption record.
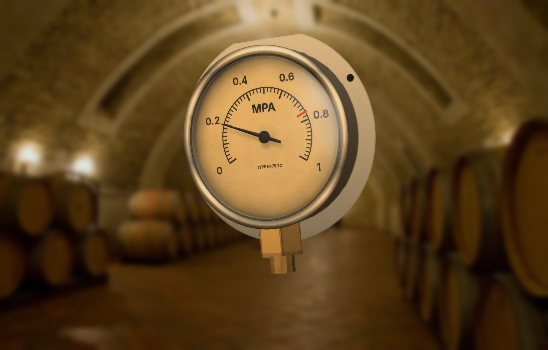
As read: **0.2** MPa
